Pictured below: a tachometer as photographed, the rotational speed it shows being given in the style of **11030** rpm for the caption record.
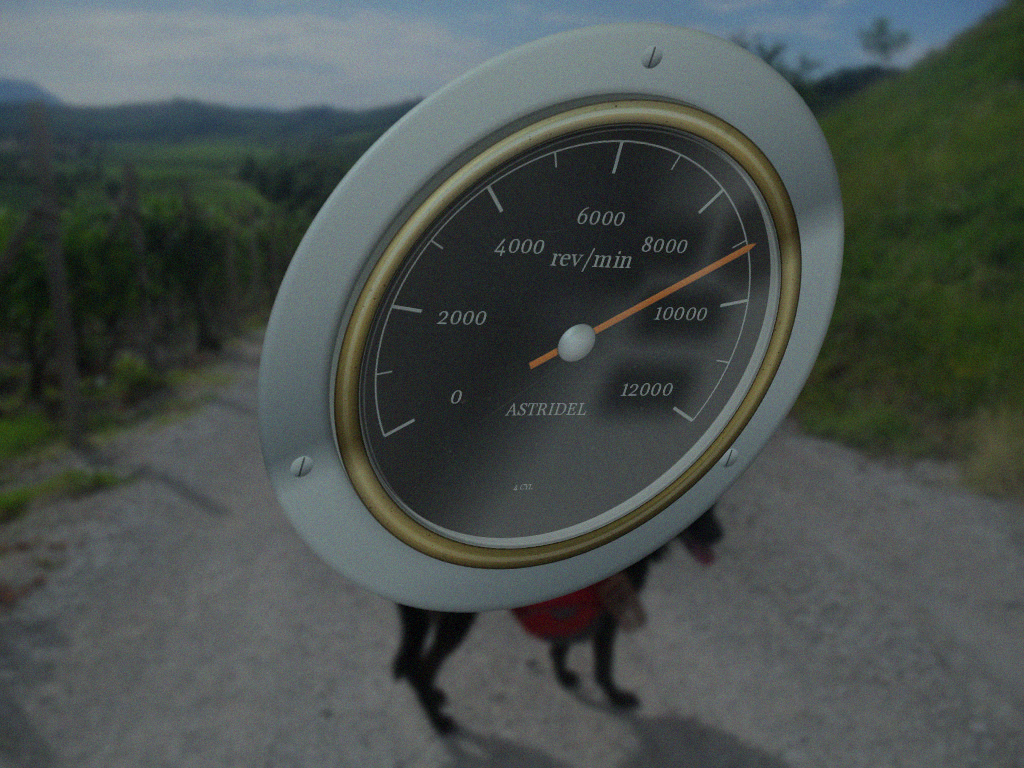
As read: **9000** rpm
